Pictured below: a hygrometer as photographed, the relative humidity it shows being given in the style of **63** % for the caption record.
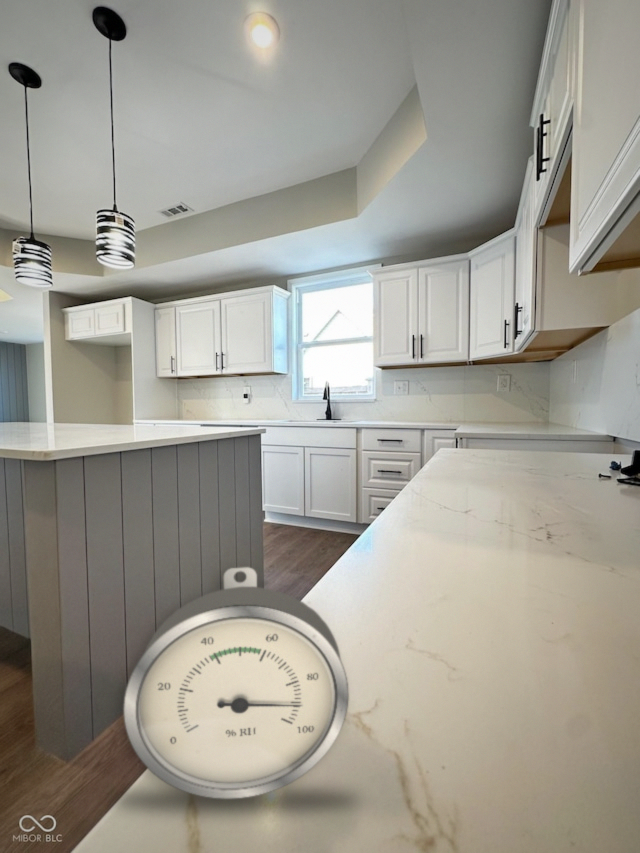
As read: **90** %
